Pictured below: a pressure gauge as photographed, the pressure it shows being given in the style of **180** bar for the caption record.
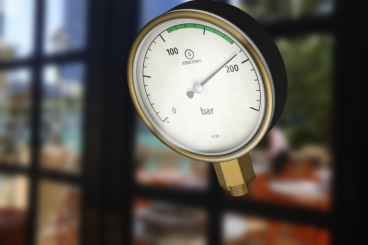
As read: **190** bar
